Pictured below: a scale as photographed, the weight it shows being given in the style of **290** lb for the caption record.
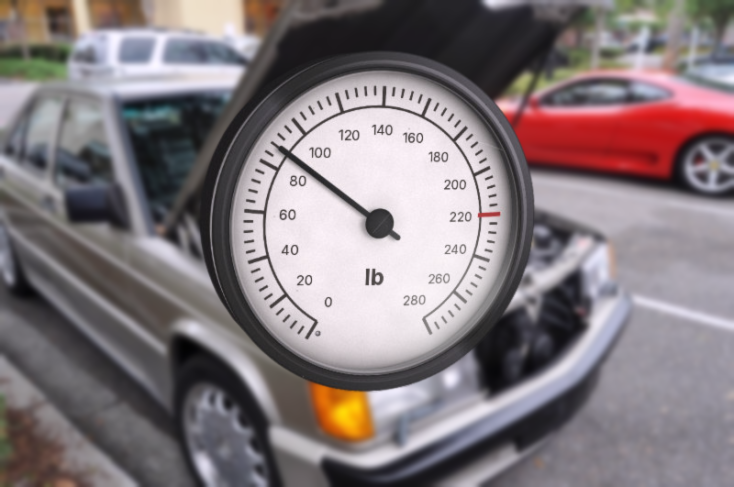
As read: **88** lb
